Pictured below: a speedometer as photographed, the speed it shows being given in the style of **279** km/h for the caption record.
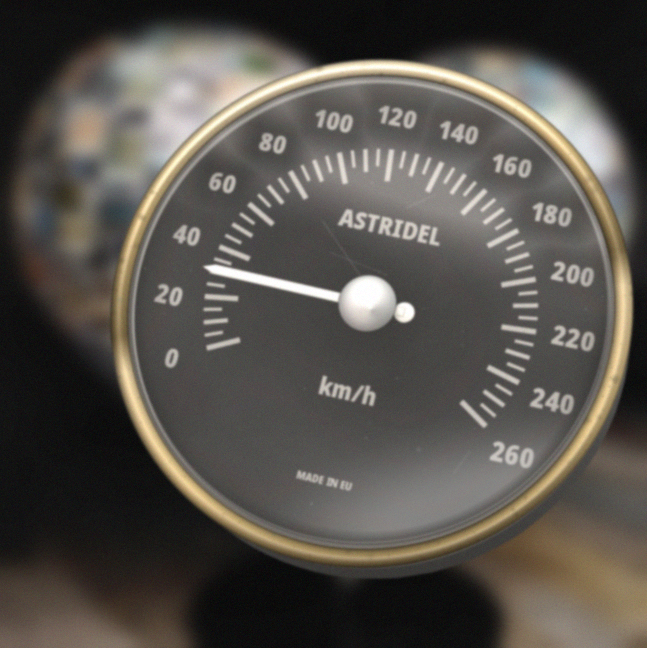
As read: **30** km/h
